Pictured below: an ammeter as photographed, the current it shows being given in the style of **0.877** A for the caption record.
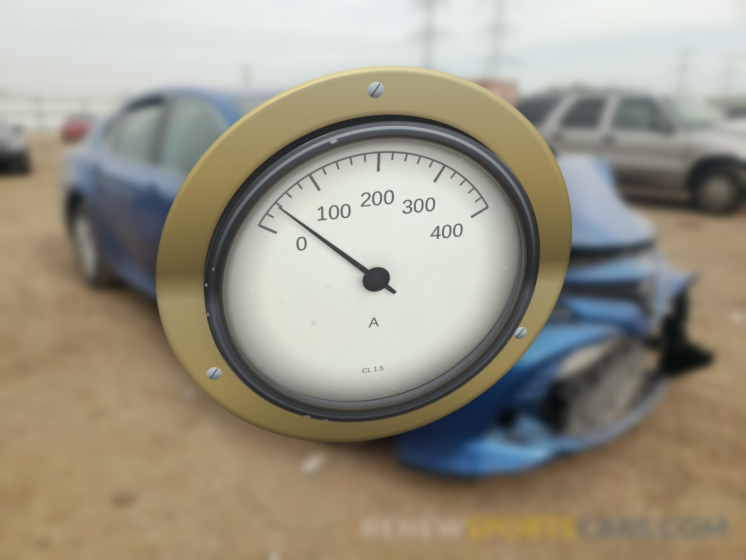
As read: **40** A
